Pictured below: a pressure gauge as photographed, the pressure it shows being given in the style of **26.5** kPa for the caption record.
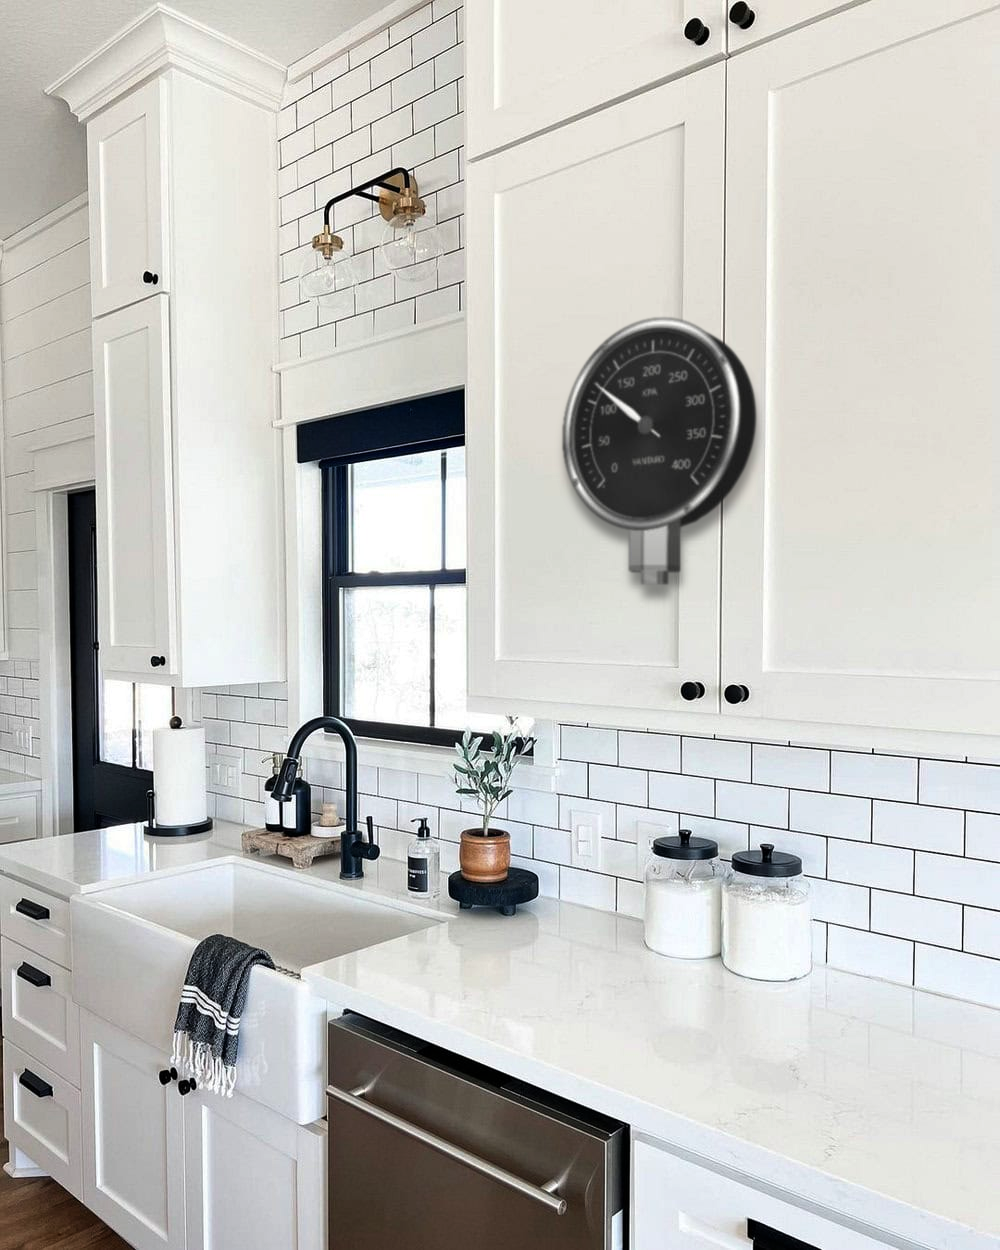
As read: **120** kPa
